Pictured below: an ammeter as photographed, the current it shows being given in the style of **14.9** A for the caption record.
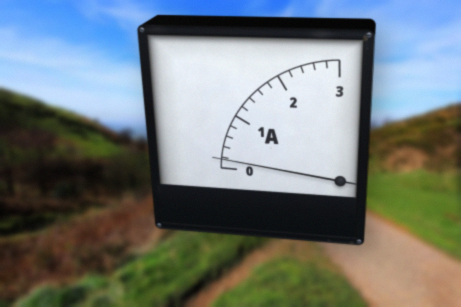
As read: **0.2** A
